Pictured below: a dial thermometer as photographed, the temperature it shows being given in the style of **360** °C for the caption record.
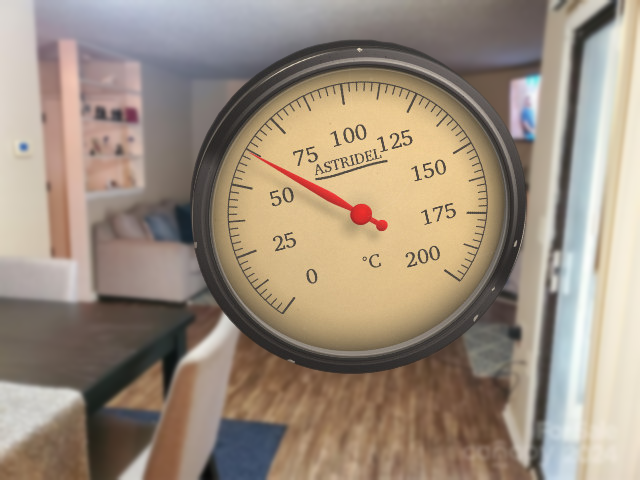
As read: **62.5** °C
